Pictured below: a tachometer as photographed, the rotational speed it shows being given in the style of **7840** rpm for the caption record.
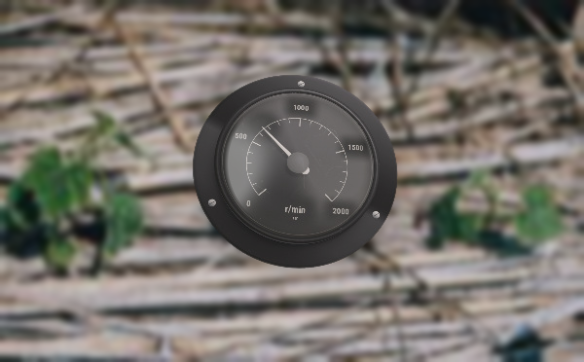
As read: **650** rpm
